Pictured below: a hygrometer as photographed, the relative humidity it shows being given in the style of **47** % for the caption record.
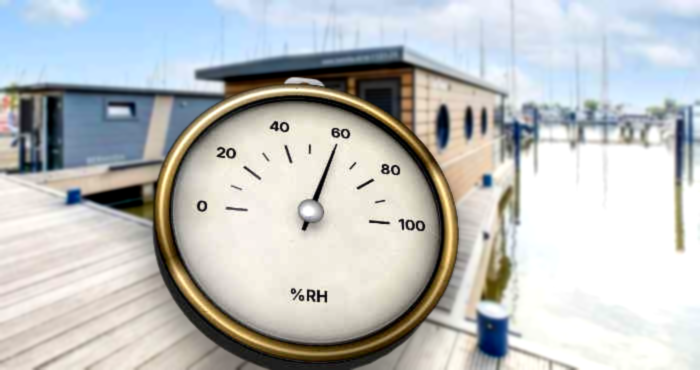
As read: **60** %
